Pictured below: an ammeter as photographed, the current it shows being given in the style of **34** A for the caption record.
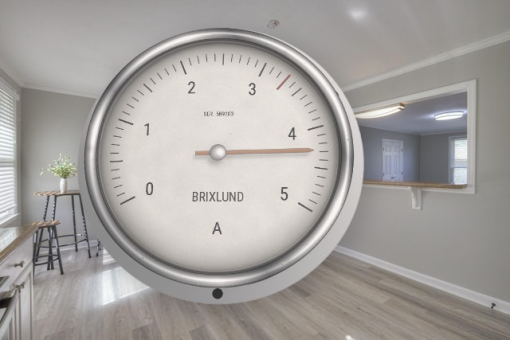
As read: **4.3** A
